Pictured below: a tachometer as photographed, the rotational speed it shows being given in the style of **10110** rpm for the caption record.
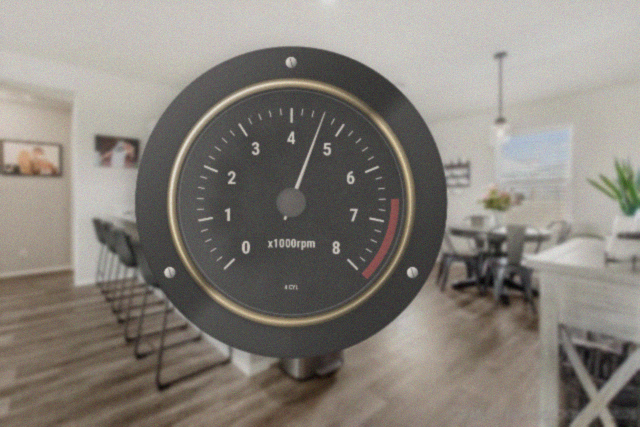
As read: **4600** rpm
